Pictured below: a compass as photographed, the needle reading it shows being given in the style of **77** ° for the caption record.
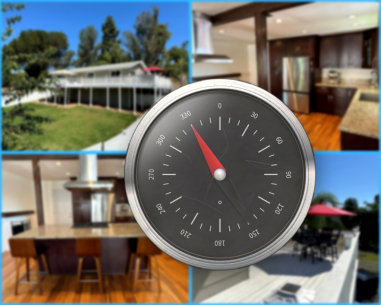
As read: **330** °
